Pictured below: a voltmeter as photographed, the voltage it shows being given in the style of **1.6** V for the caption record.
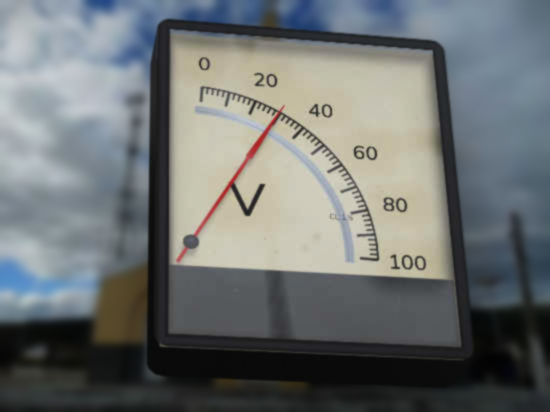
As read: **30** V
